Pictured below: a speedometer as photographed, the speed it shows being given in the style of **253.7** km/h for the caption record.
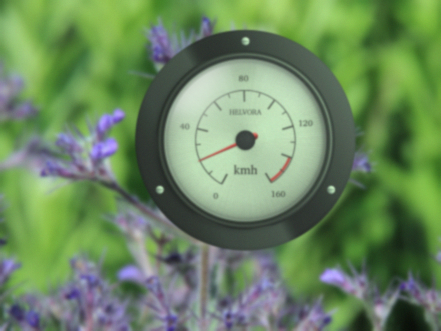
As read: **20** km/h
